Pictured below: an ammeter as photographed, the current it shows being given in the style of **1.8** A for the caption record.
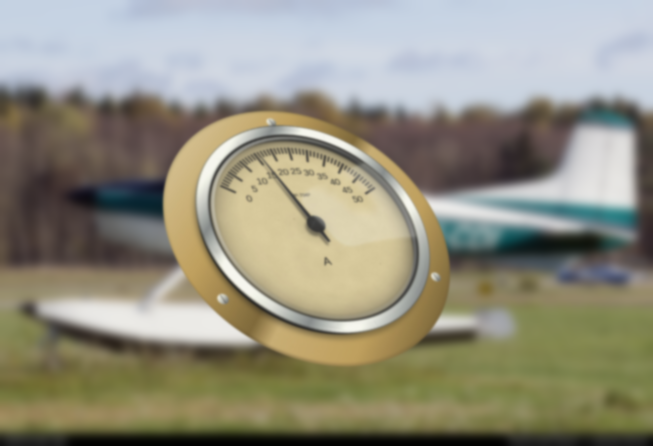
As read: **15** A
